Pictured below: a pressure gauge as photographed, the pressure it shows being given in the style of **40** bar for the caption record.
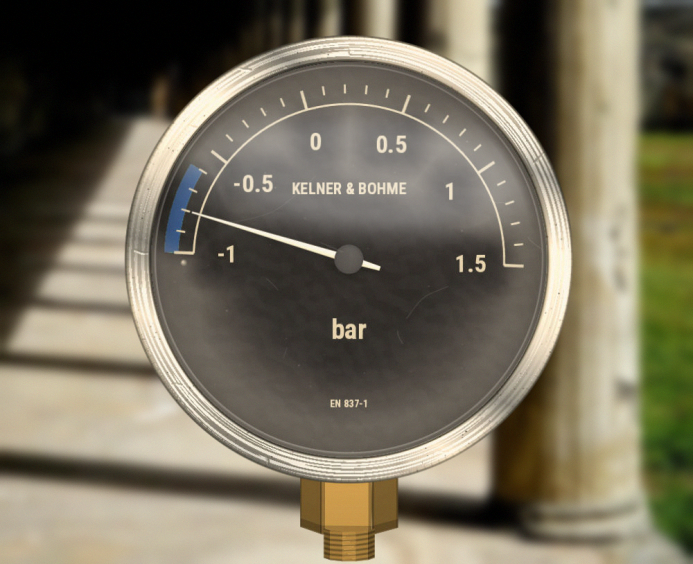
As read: **-0.8** bar
